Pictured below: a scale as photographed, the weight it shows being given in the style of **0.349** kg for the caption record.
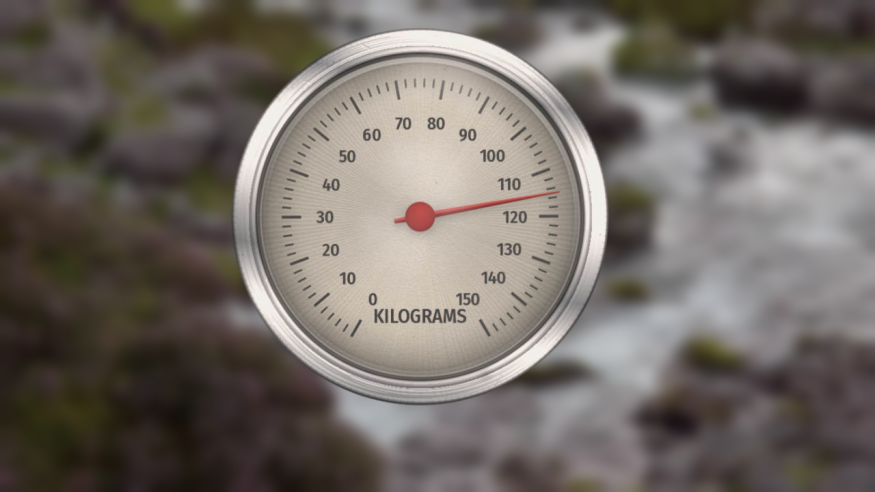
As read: **115** kg
